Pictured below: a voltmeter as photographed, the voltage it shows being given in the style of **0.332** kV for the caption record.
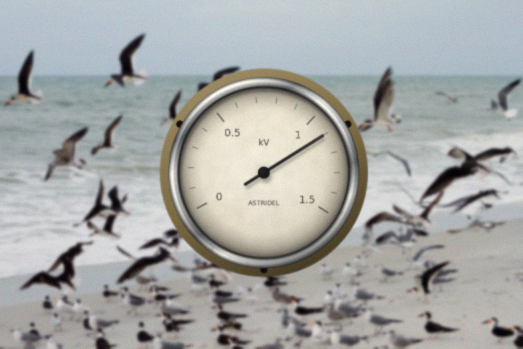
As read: **1.1** kV
